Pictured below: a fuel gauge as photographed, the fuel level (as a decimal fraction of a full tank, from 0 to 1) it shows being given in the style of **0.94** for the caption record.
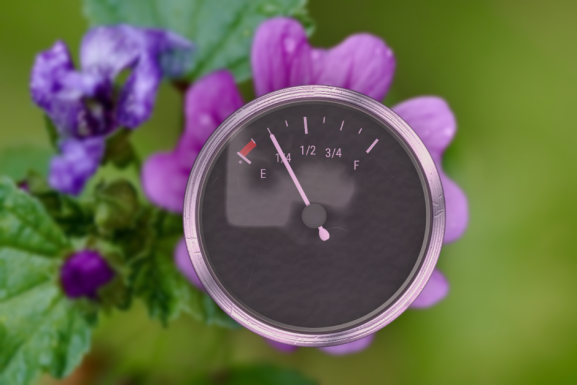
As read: **0.25**
